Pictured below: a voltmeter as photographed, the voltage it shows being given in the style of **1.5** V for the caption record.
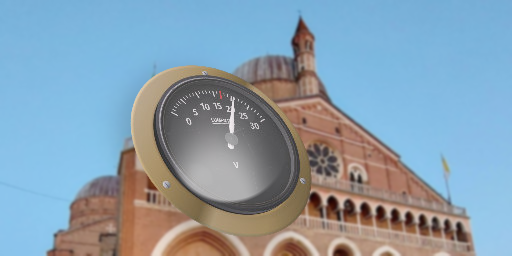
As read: **20** V
